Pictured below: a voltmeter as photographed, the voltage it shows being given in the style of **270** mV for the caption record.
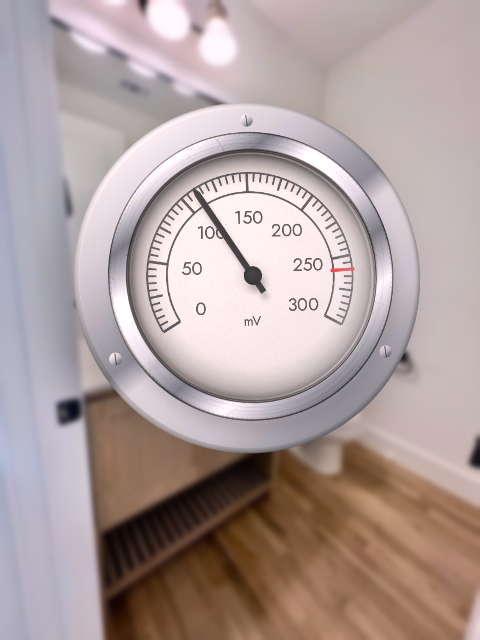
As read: **110** mV
